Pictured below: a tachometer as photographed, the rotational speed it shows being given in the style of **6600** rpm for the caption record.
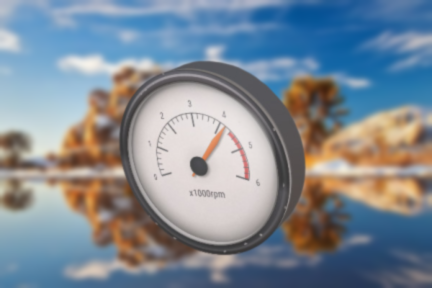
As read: **4200** rpm
